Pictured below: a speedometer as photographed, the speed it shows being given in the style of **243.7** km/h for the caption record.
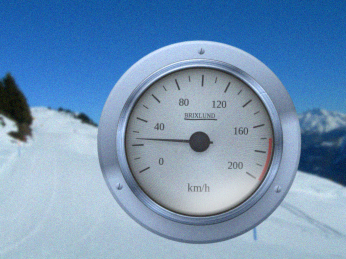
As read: **25** km/h
